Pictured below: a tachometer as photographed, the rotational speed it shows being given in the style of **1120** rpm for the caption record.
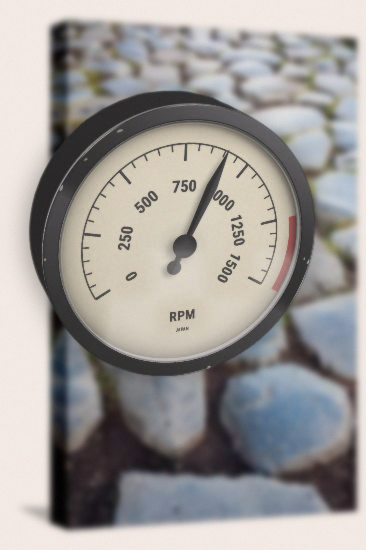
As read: **900** rpm
